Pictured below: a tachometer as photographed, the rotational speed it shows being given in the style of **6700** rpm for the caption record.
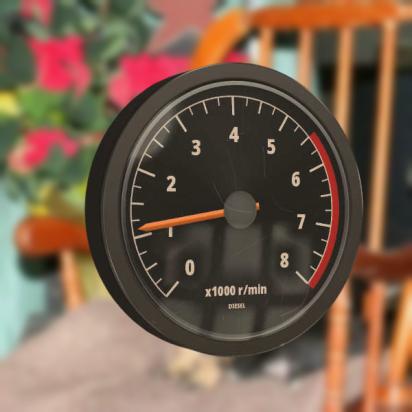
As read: **1125** rpm
